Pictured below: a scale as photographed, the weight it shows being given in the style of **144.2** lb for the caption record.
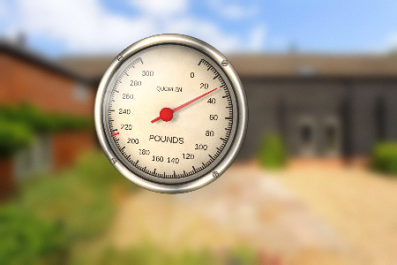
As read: **30** lb
